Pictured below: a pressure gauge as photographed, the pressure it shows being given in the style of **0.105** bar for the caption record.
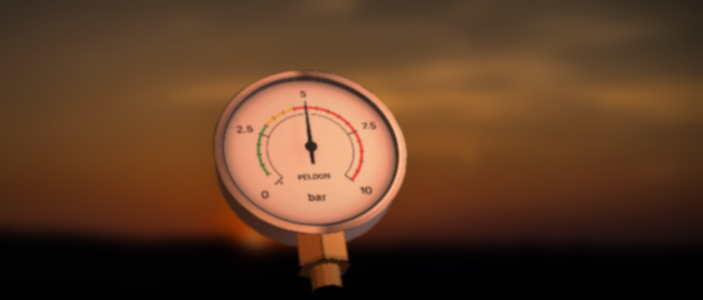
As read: **5** bar
